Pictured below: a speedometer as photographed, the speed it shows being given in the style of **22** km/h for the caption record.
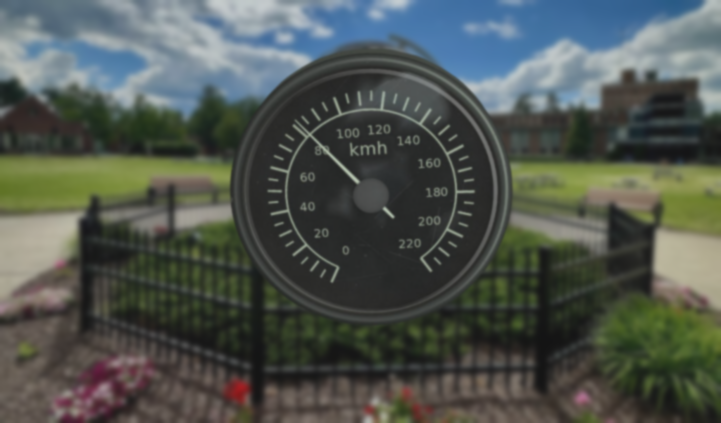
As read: **82.5** km/h
